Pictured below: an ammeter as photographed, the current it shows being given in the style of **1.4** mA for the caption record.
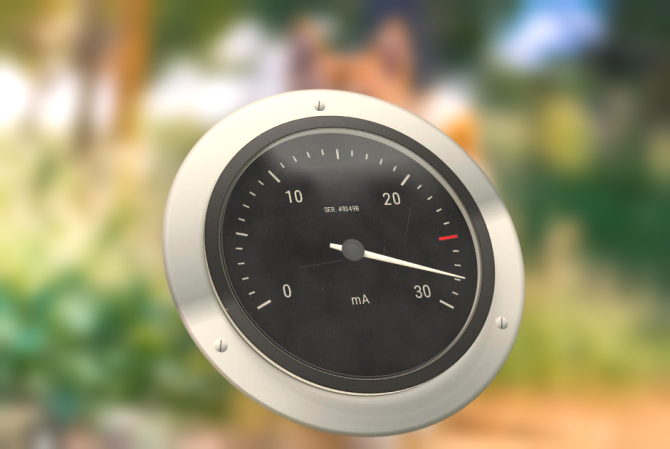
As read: **28** mA
